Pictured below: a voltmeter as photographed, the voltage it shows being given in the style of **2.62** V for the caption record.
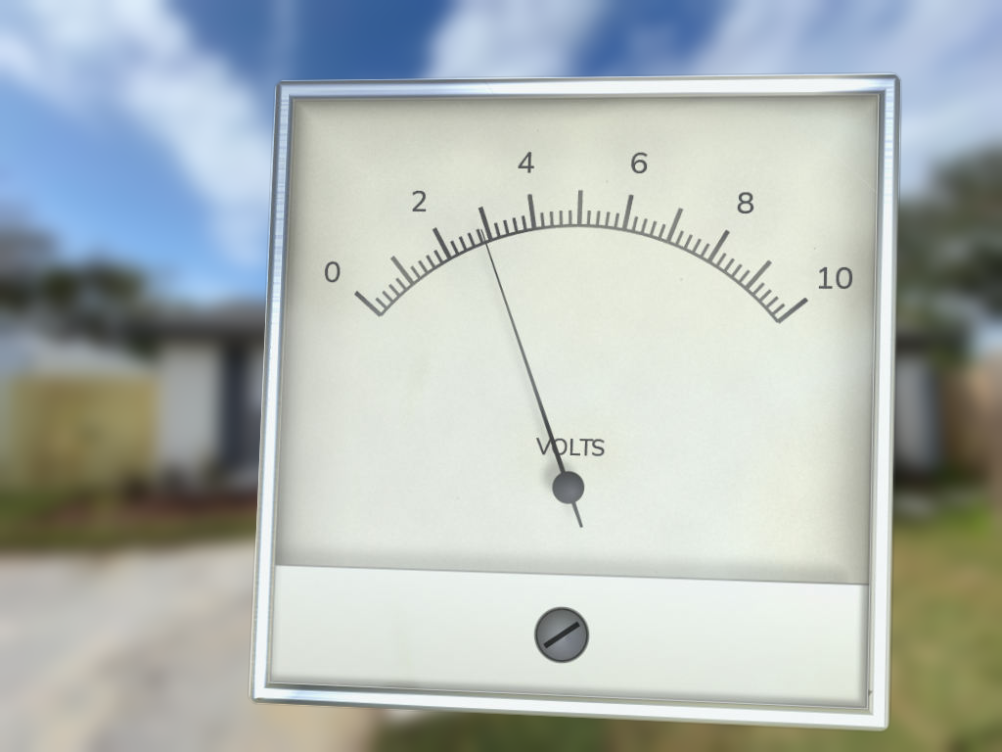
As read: **2.9** V
